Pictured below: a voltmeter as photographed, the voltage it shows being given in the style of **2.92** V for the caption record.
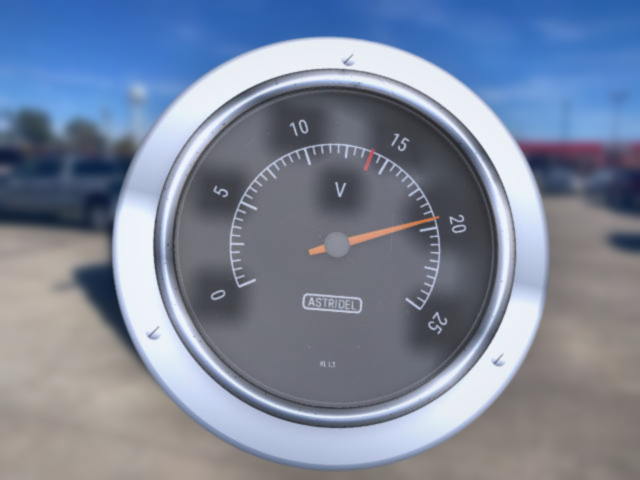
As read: **19.5** V
